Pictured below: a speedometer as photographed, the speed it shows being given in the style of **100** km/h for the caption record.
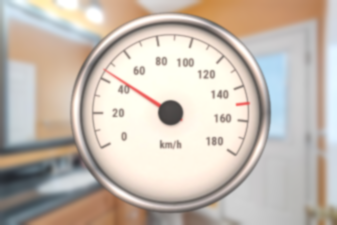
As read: **45** km/h
